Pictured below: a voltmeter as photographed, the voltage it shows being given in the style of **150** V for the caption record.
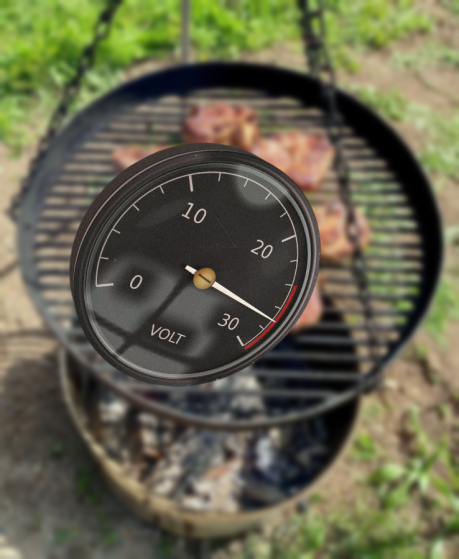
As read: **27** V
